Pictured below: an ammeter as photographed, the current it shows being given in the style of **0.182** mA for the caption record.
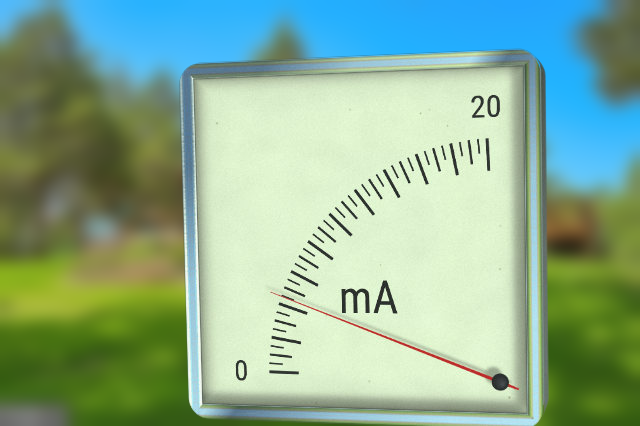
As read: **4.5** mA
